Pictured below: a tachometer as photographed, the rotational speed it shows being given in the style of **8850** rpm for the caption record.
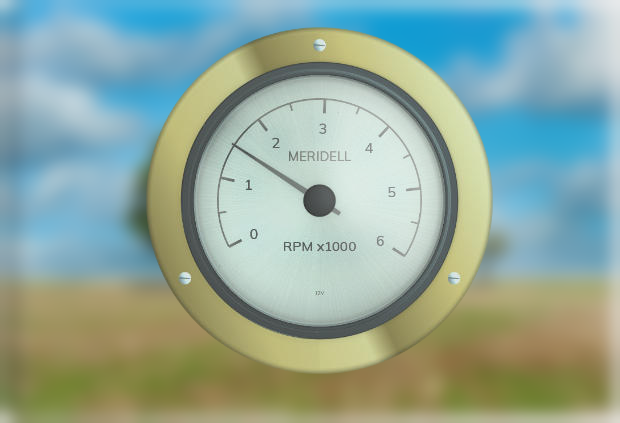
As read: **1500** rpm
